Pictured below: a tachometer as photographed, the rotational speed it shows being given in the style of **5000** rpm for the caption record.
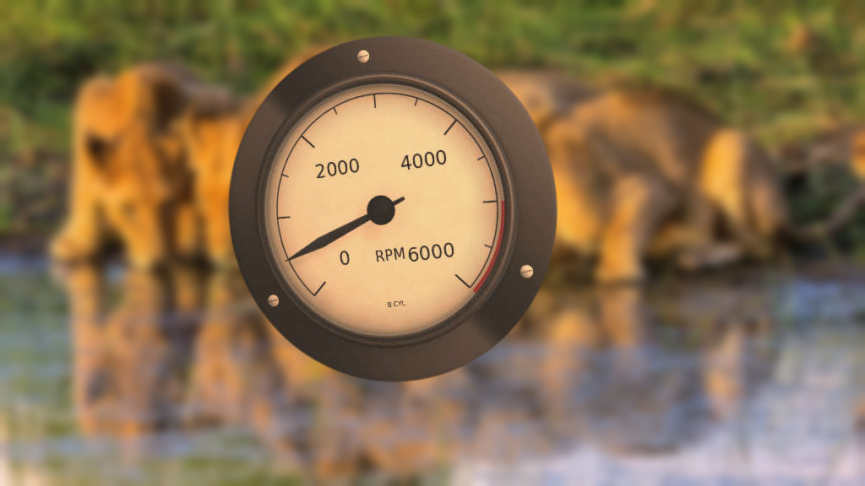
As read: **500** rpm
